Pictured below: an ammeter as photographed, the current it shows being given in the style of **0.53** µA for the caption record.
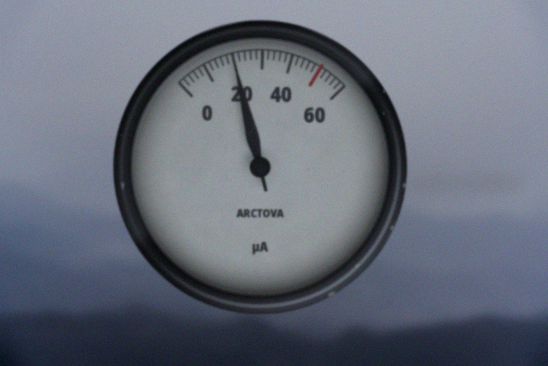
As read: **20** µA
